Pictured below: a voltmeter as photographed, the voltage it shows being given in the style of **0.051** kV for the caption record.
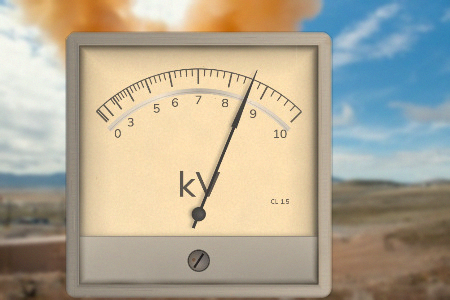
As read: **8.6** kV
